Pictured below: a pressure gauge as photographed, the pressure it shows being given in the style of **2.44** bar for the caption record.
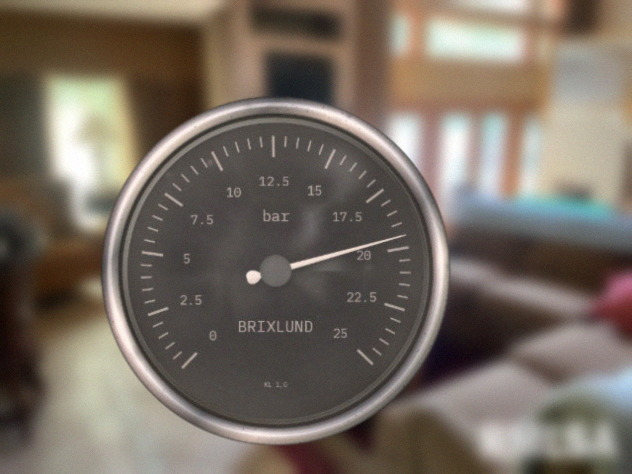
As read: **19.5** bar
